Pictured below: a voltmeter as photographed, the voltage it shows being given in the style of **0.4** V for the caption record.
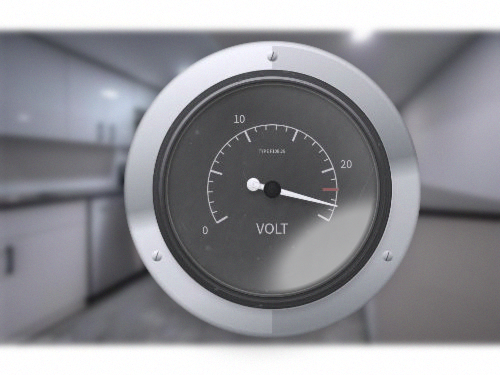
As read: **23.5** V
